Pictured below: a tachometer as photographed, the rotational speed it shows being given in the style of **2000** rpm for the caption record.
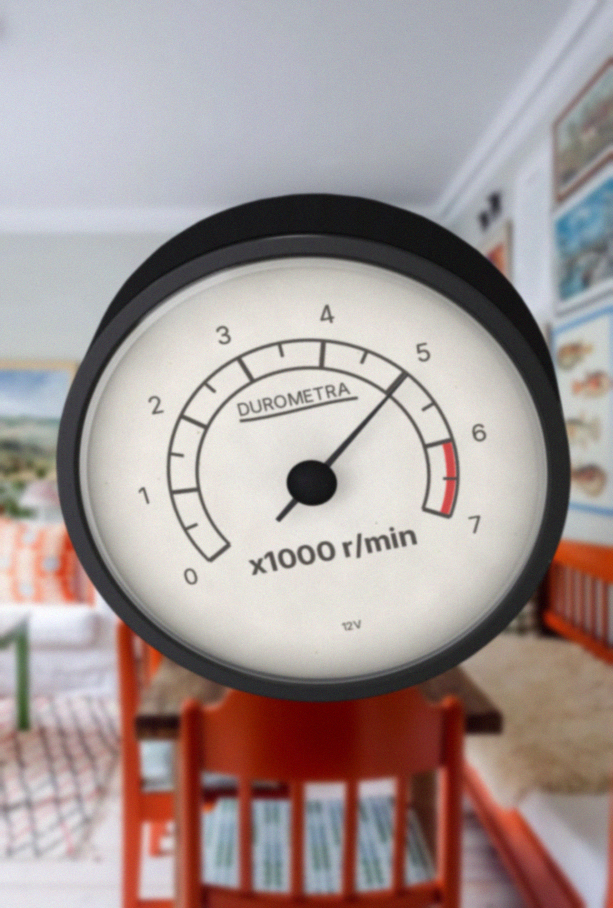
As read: **5000** rpm
